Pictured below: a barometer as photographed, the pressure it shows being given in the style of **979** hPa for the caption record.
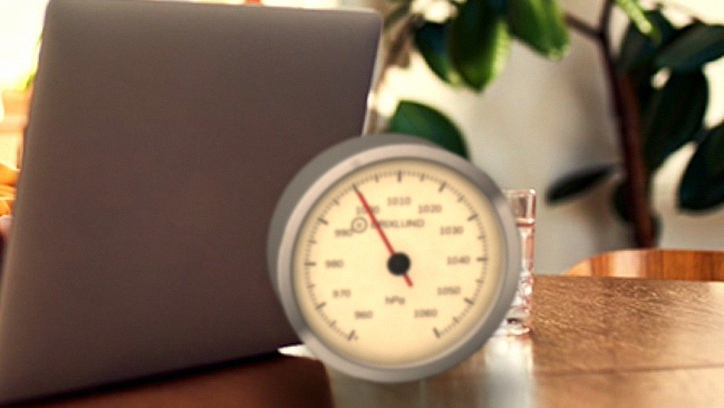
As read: **1000** hPa
